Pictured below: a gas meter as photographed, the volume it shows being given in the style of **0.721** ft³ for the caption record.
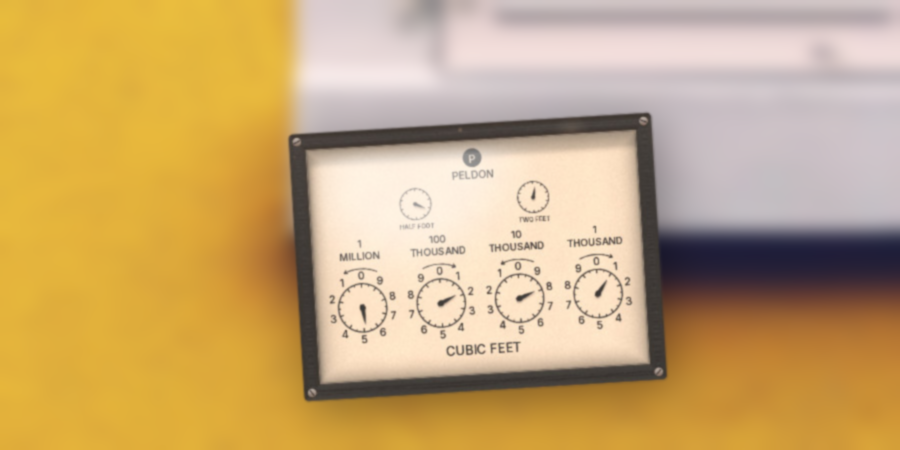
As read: **518100** ft³
